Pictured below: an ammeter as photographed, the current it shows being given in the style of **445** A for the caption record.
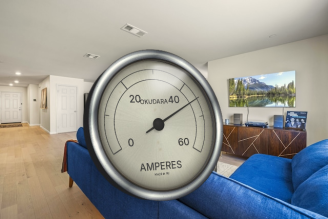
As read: **45** A
